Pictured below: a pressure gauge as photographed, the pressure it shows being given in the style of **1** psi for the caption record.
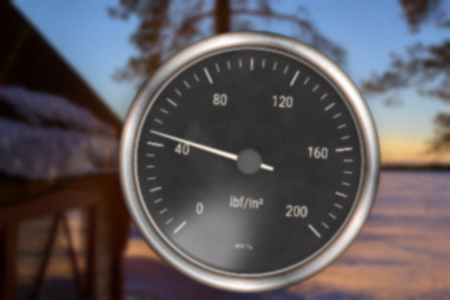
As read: **45** psi
